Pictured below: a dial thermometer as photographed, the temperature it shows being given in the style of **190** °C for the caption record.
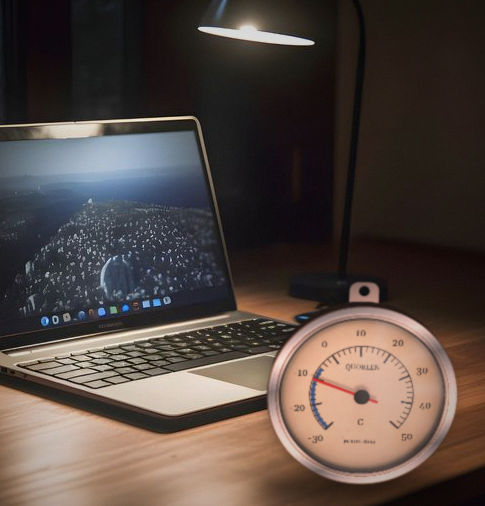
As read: **-10** °C
